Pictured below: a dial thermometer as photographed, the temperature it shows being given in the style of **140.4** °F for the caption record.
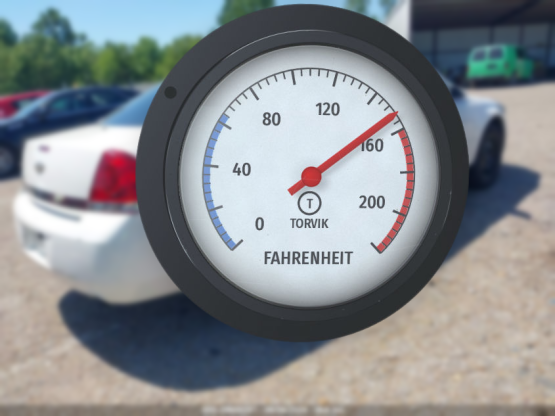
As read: **152** °F
